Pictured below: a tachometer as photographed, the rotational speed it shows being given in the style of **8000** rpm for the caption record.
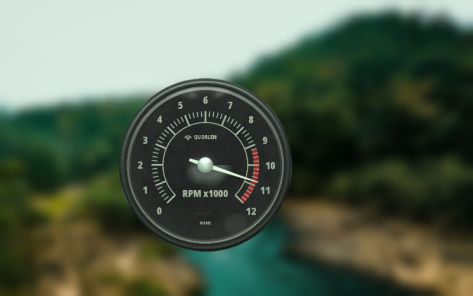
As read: **10800** rpm
